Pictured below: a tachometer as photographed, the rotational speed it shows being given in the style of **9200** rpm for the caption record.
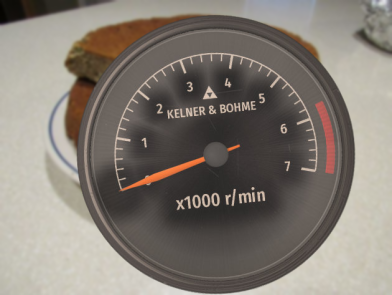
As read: **0** rpm
